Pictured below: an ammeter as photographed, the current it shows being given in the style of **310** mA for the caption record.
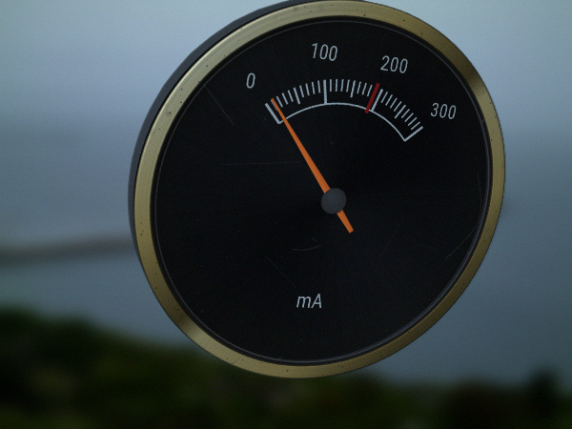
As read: **10** mA
